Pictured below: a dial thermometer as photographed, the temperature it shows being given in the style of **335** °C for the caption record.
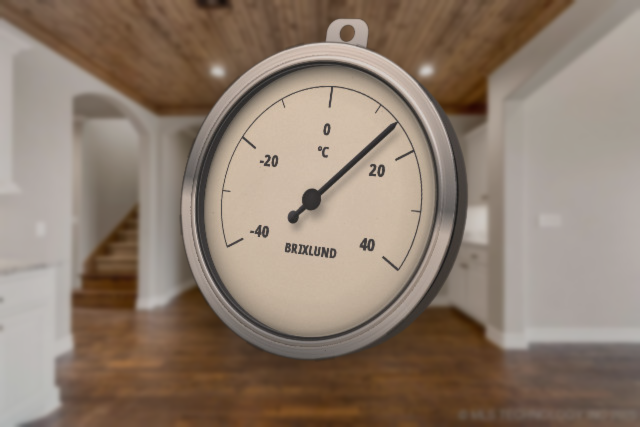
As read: **15** °C
